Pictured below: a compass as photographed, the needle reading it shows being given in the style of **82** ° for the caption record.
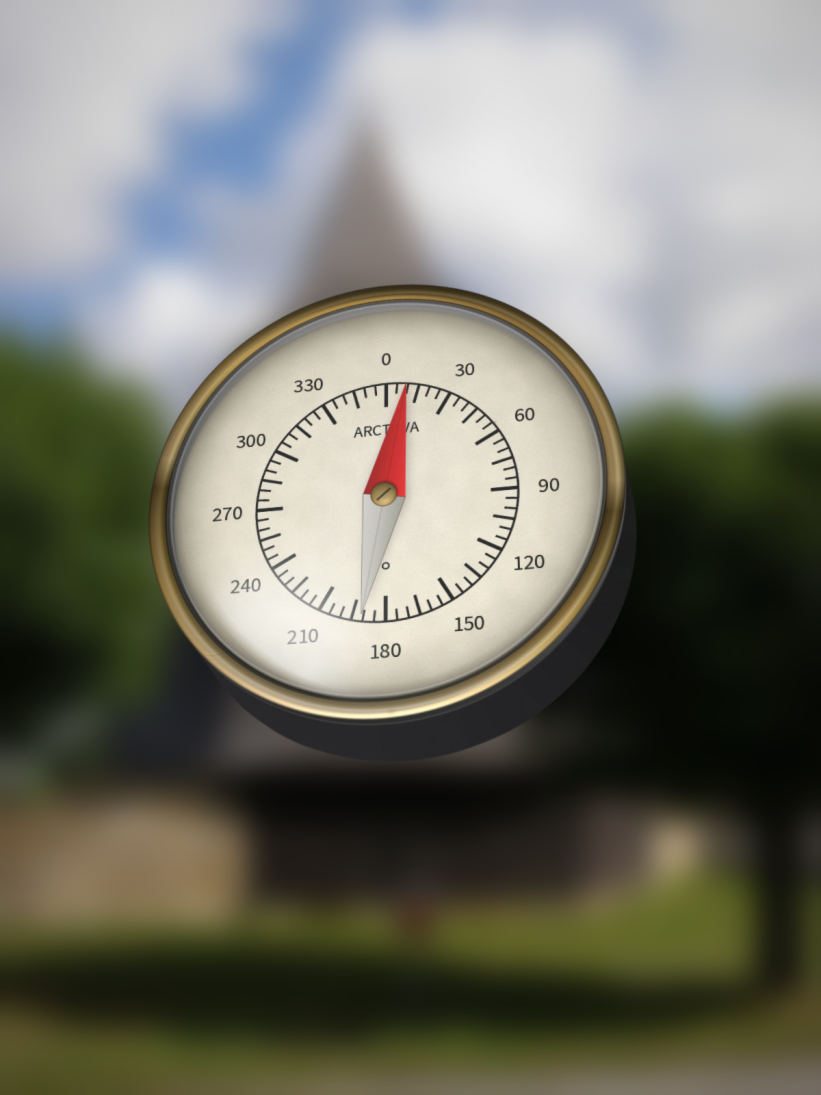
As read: **10** °
